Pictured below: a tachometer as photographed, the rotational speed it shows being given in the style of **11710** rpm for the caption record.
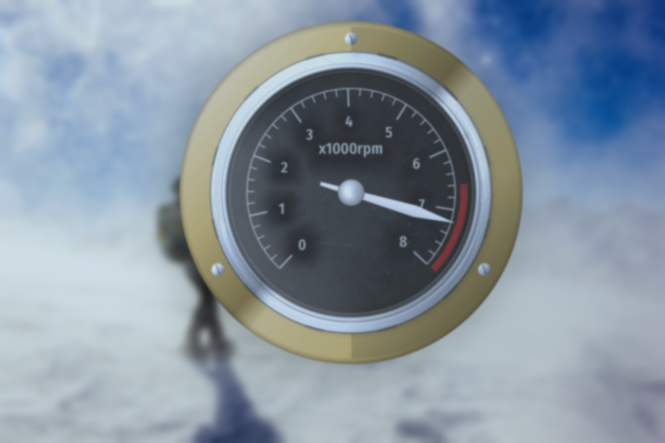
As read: **7200** rpm
